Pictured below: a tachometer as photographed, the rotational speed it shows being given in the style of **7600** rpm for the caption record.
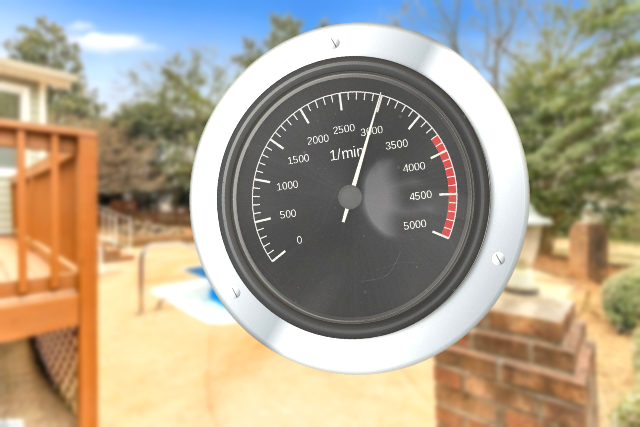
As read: **3000** rpm
